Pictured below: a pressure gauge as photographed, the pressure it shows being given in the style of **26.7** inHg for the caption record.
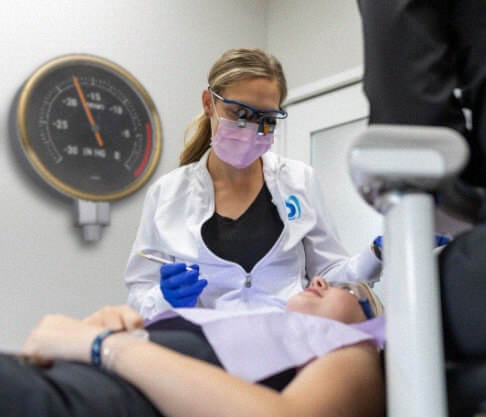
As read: **-17.5** inHg
